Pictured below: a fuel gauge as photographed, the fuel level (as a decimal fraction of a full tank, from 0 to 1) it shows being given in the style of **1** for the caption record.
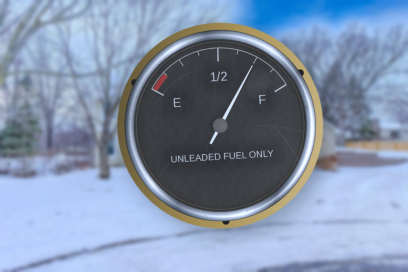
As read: **0.75**
